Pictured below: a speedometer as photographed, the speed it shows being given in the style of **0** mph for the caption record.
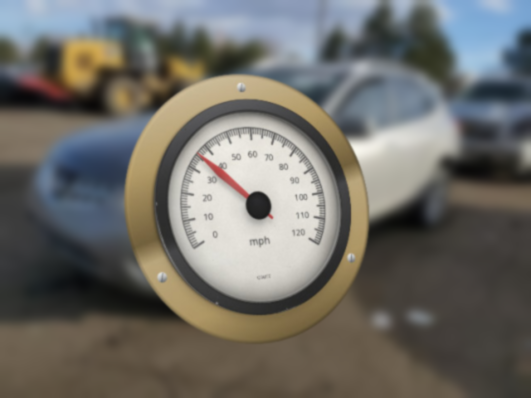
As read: **35** mph
